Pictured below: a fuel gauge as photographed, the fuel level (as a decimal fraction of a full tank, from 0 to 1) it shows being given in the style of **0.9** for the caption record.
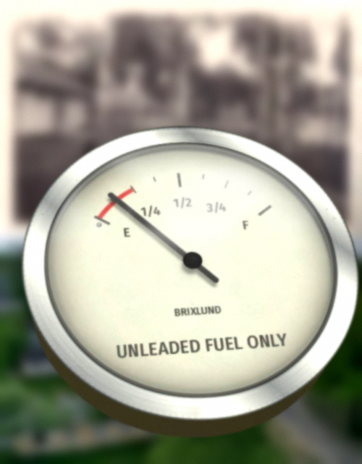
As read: **0.125**
